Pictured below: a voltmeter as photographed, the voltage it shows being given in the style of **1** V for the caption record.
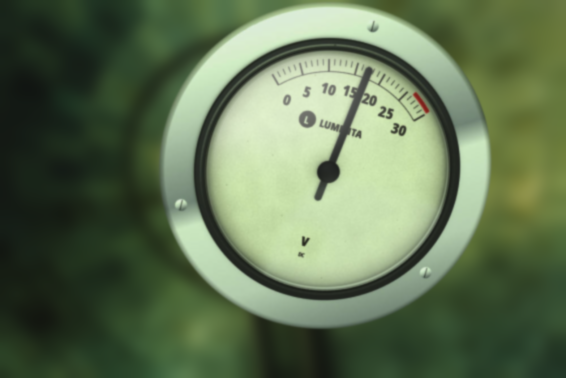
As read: **17** V
